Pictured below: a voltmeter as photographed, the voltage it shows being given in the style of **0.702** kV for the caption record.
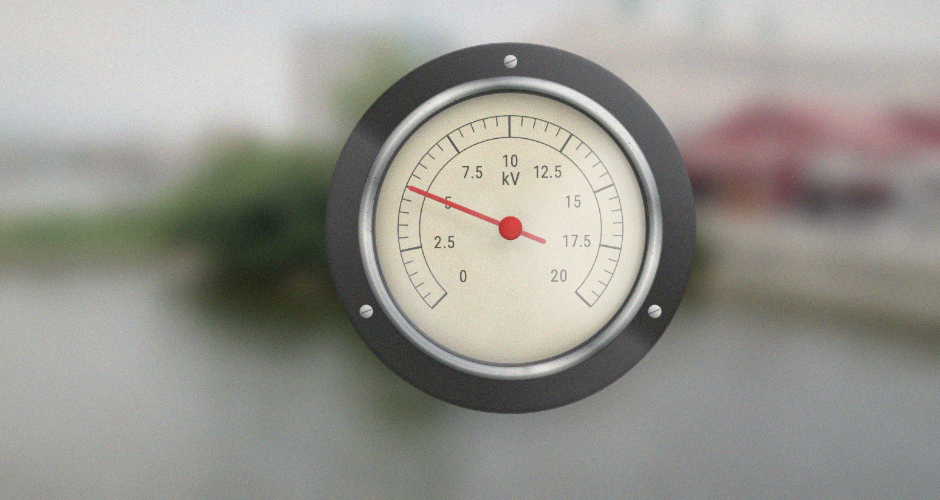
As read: **5** kV
